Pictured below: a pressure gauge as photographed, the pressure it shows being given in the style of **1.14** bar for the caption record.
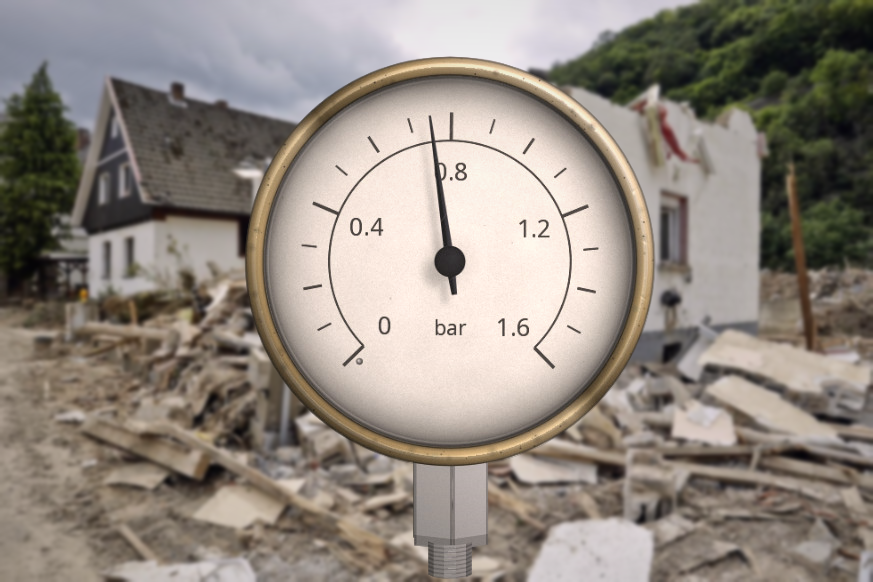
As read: **0.75** bar
